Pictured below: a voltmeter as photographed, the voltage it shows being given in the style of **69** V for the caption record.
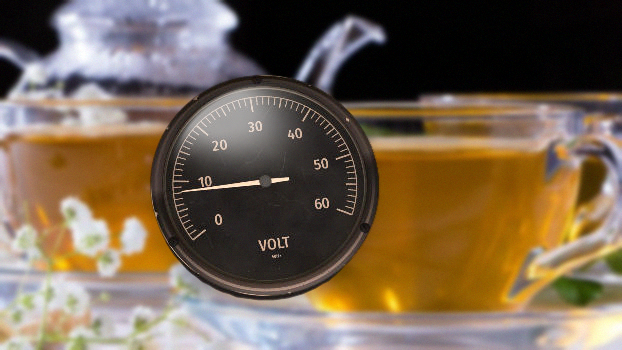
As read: **8** V
